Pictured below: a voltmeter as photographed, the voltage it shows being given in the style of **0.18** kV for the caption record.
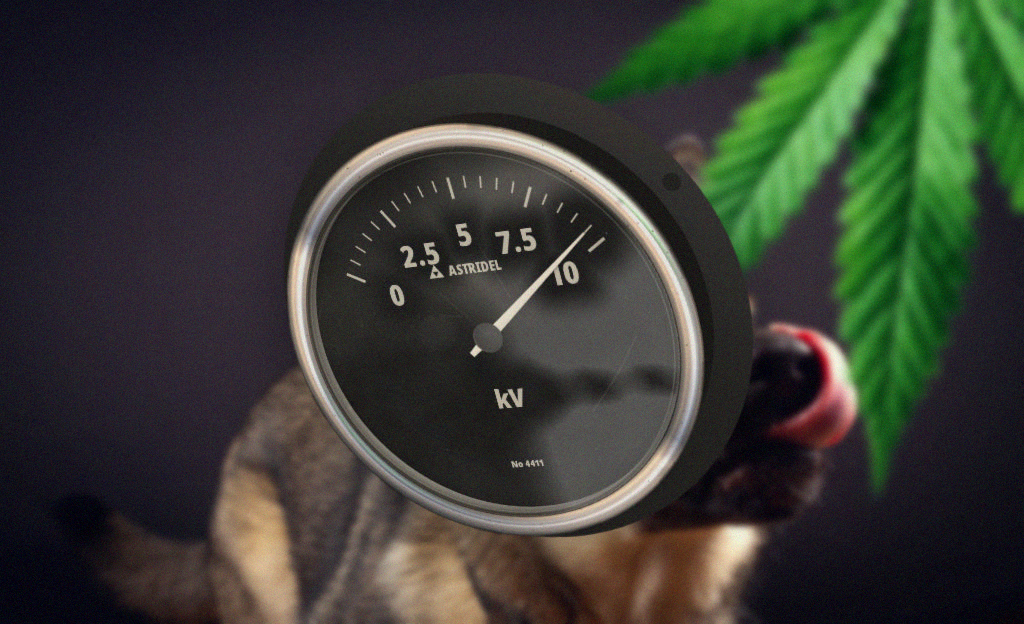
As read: **9.5** kV
